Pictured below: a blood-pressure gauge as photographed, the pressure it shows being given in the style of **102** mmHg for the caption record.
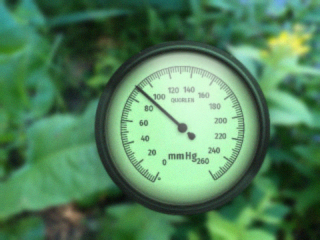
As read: **90** mmHg
